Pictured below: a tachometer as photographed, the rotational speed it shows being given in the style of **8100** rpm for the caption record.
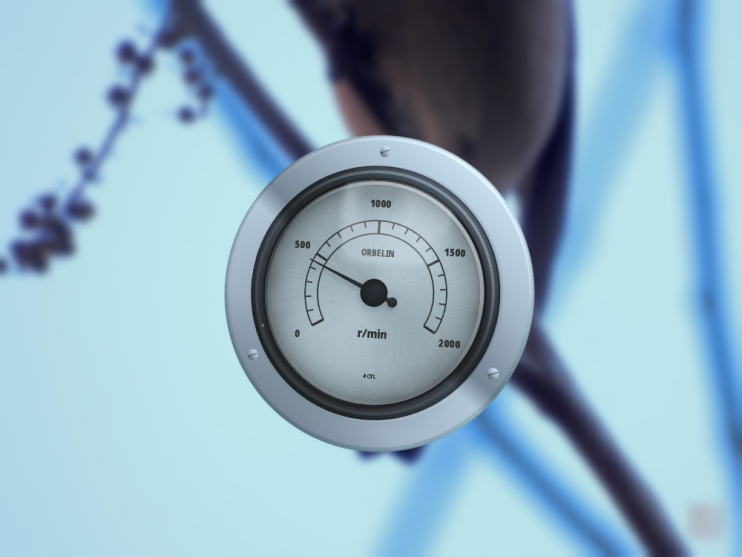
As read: **450** rpm
